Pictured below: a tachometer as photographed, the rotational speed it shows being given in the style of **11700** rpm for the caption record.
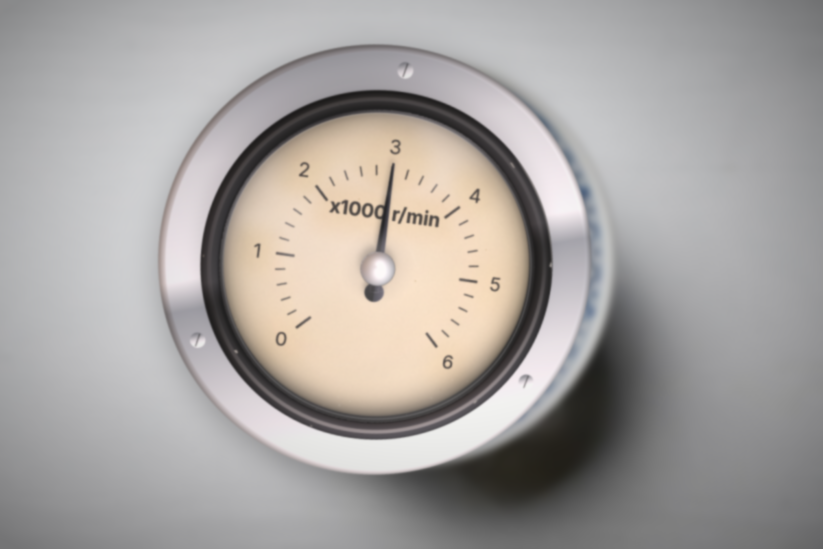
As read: **3000** rpm
